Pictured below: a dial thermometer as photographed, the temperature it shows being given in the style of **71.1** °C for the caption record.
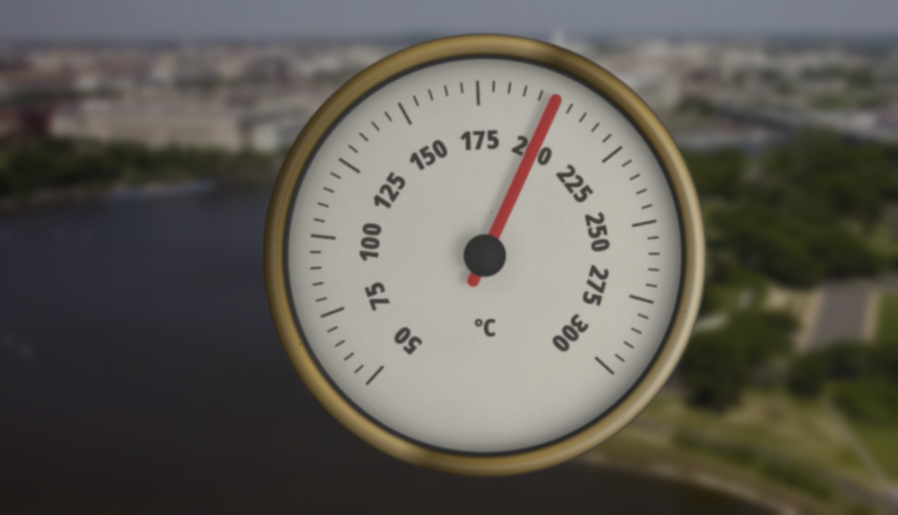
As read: **200** °C
